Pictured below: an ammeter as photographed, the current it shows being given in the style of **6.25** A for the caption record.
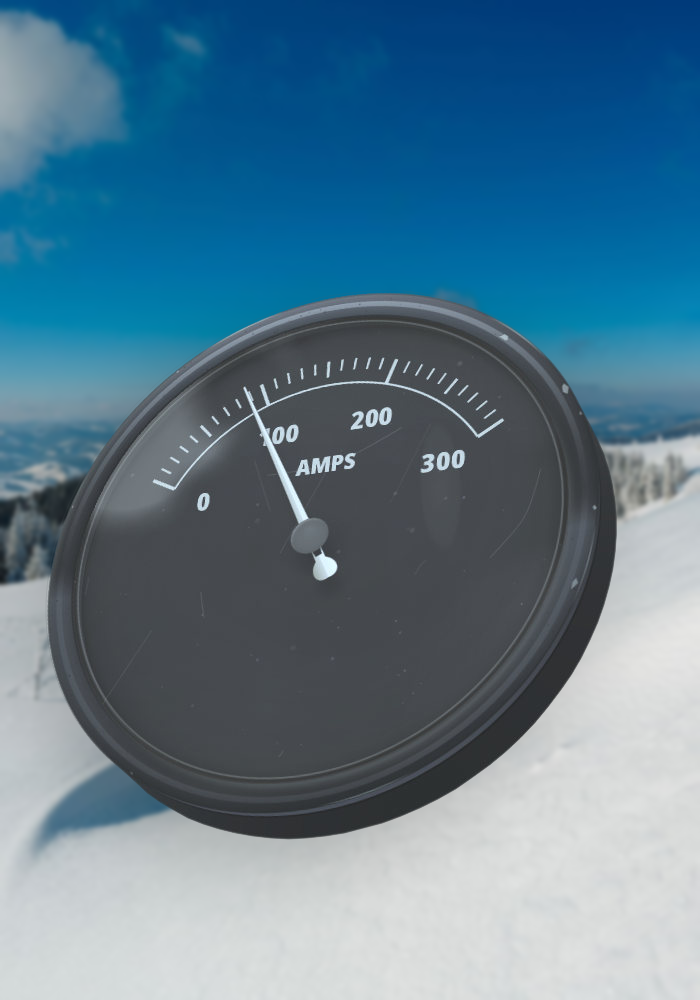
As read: **90** A
